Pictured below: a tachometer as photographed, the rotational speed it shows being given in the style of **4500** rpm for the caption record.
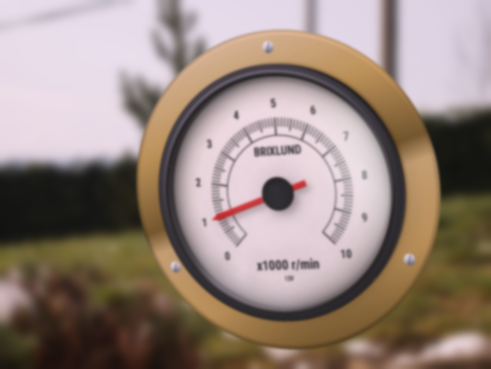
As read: **1000** rpm
